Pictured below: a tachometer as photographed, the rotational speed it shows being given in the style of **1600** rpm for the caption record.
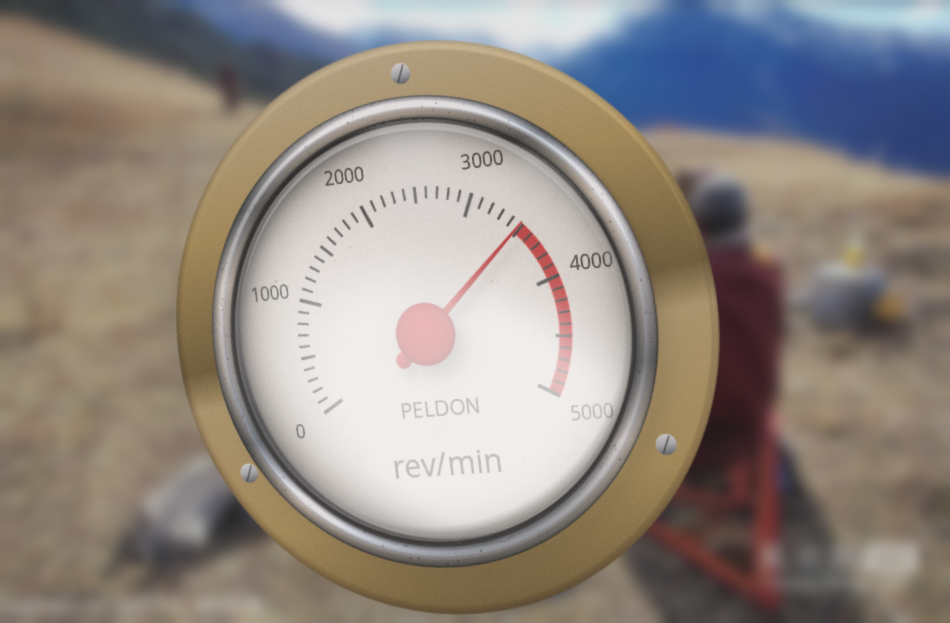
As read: **3500** rpm
